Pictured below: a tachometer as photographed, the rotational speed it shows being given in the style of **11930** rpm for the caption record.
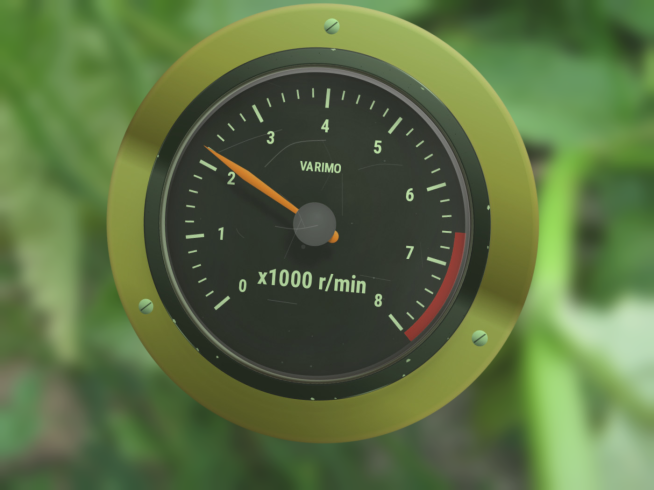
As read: **2200** rpm
